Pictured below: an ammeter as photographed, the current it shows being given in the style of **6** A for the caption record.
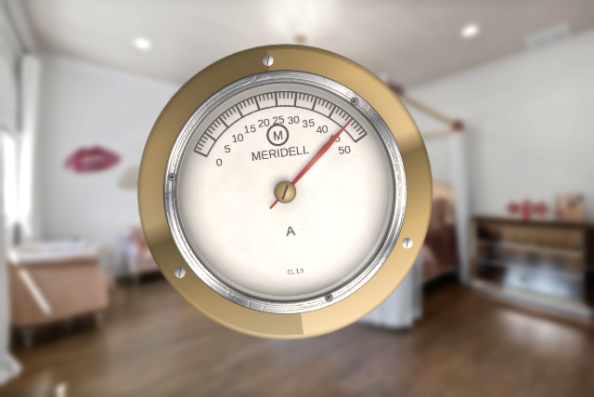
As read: **45** A
